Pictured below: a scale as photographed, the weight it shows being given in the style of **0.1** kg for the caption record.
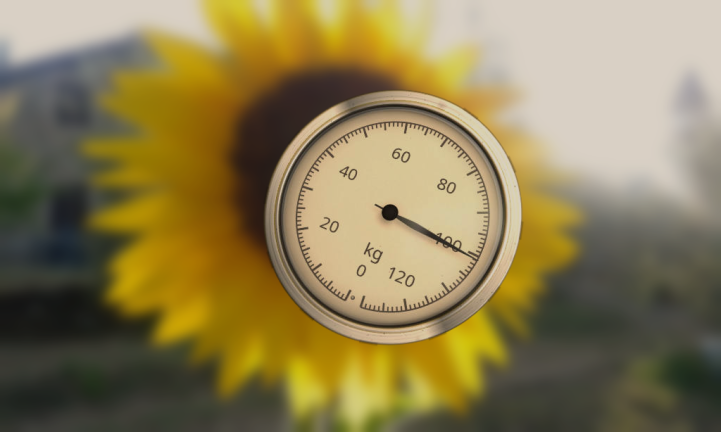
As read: **101** kg
